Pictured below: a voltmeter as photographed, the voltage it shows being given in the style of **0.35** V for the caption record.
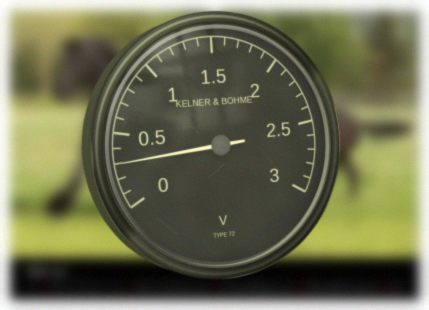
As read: **0.3** V
